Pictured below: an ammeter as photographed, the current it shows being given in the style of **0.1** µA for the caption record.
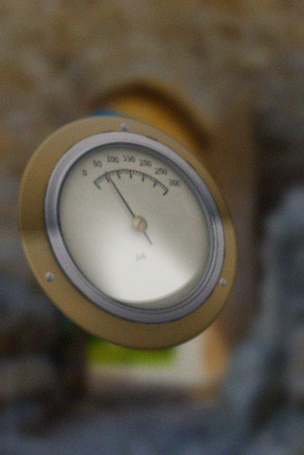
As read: **50** µA
